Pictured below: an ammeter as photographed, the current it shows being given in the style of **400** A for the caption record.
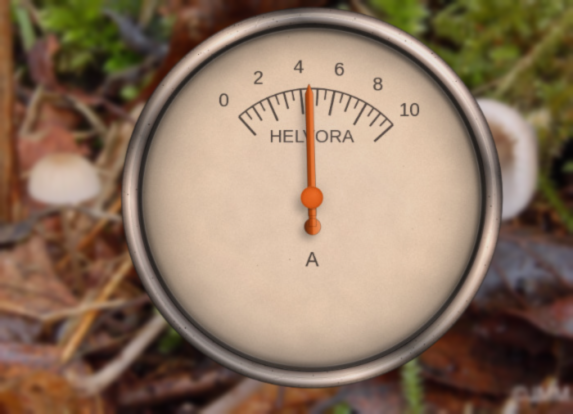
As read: **4.5** A
